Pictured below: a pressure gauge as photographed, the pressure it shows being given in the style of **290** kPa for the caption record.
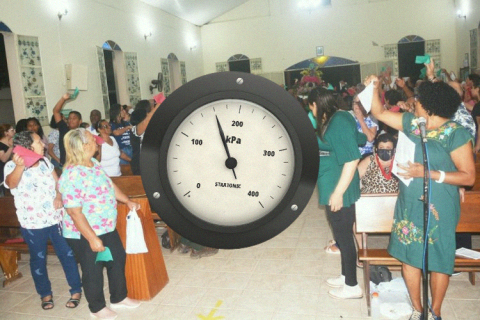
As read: **160** kPa
